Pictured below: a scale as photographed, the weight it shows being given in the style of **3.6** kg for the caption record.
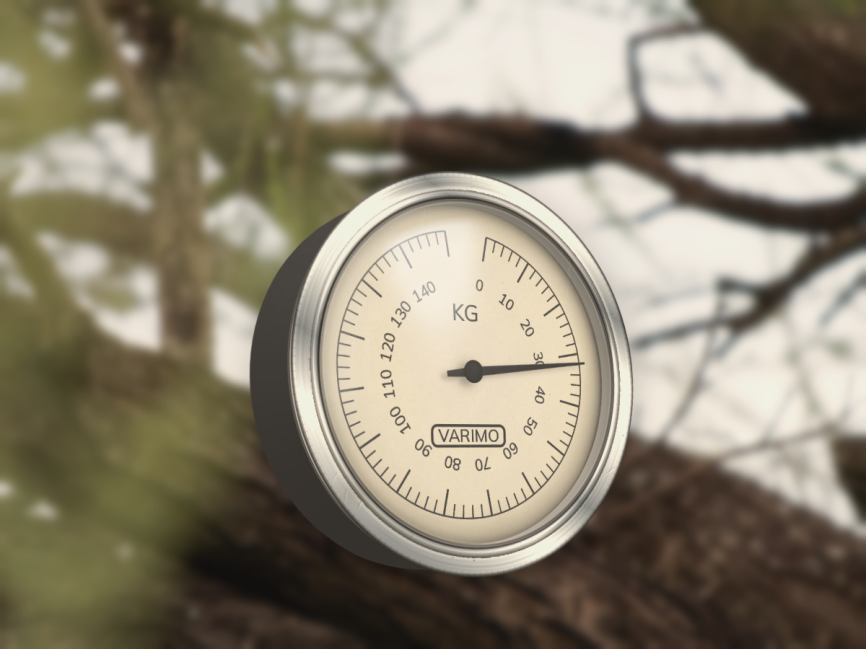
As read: **32** kg
